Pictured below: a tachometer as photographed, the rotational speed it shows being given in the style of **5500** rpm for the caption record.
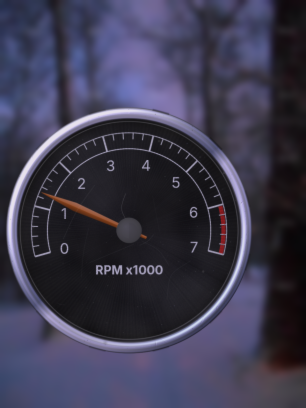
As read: **1300** rpm
